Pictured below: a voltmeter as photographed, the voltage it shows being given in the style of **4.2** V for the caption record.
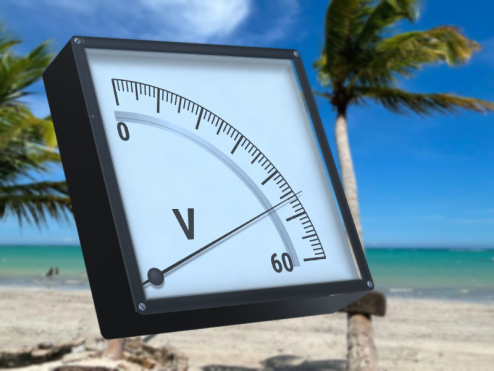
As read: **46** V
